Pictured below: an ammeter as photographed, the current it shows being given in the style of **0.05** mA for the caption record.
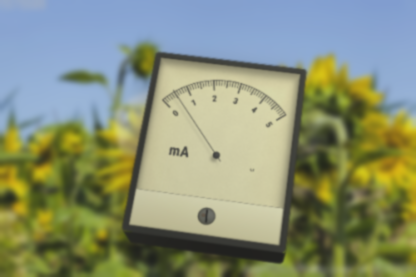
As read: **0.5** mA
